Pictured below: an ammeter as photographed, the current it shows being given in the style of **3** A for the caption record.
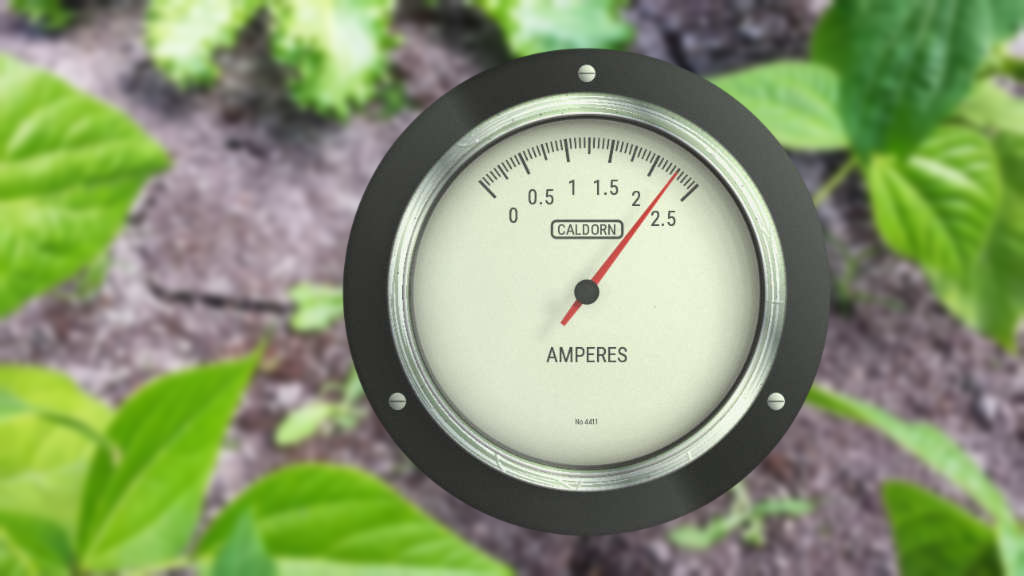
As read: **2.25** A
